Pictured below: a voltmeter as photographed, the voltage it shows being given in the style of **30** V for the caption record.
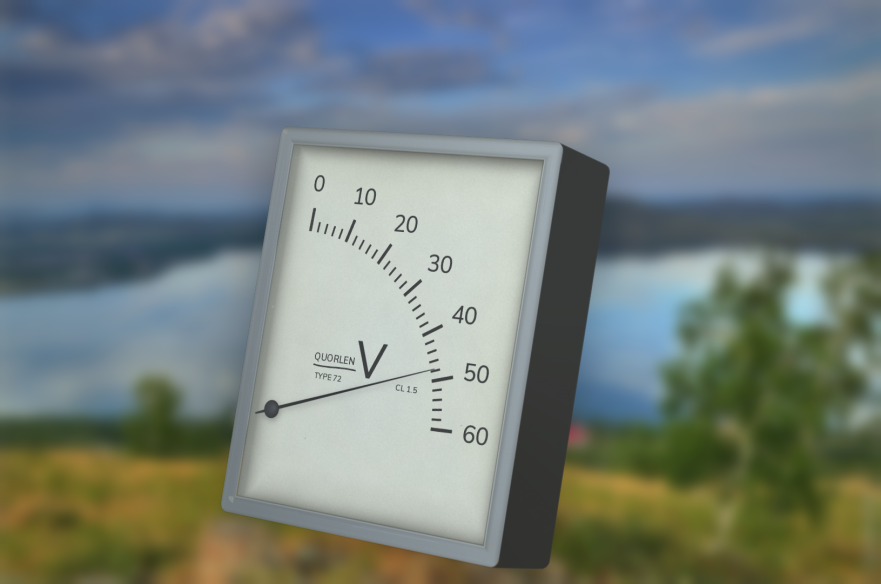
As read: **48** V
